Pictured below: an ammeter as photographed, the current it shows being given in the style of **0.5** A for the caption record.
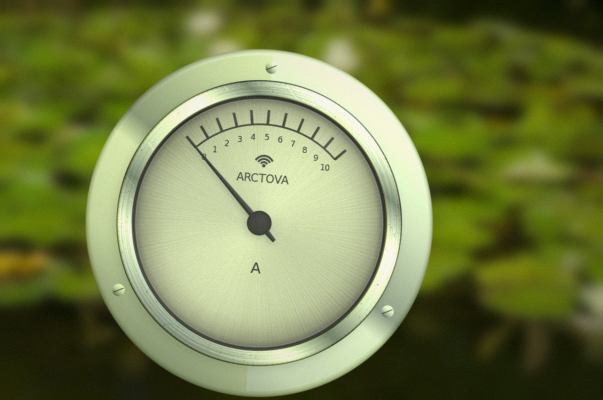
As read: **0** A
